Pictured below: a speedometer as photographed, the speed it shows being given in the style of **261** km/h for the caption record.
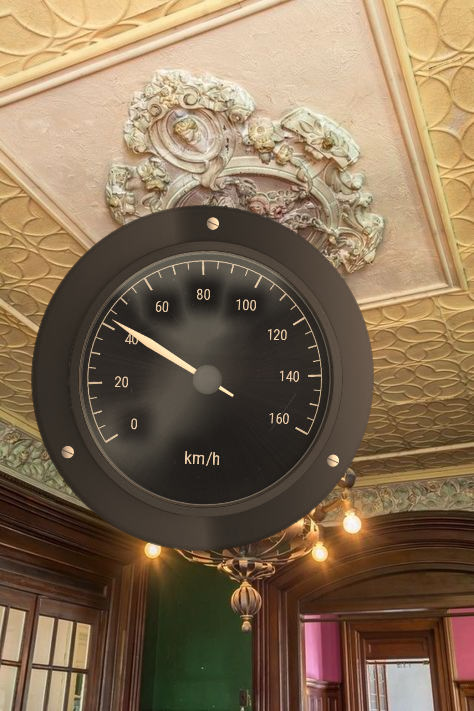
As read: **42.5** km/h
